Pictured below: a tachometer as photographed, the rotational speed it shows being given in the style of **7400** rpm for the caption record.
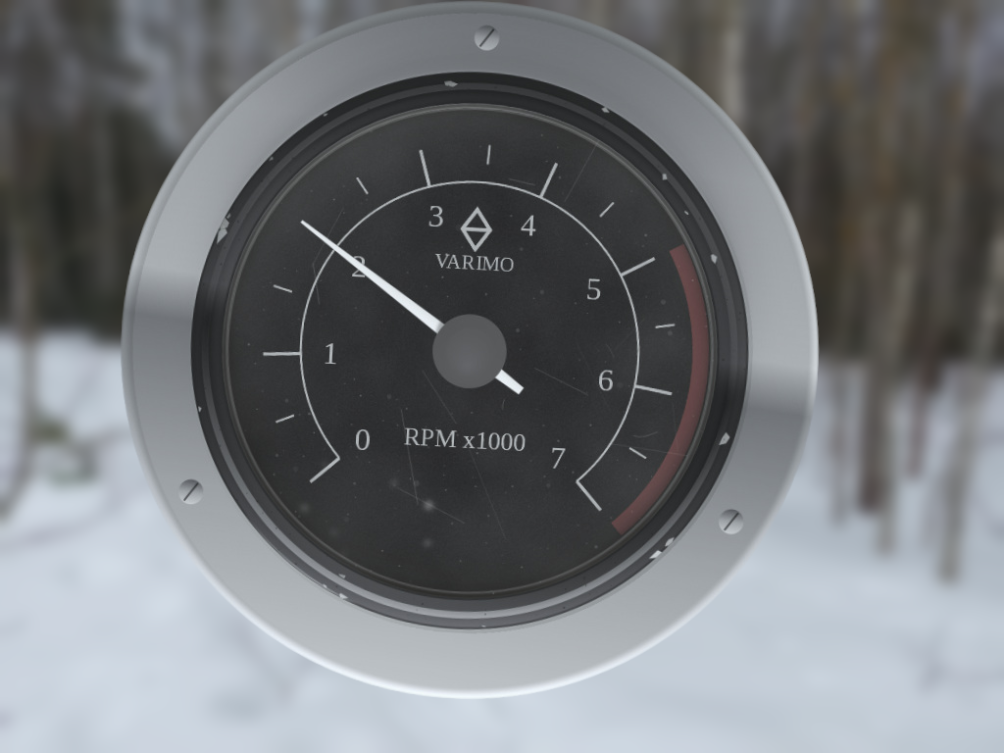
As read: **2000** rpm
